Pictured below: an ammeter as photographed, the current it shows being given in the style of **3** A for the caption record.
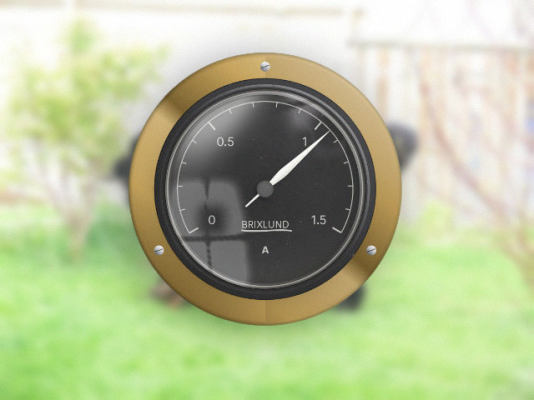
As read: **1.05** A
